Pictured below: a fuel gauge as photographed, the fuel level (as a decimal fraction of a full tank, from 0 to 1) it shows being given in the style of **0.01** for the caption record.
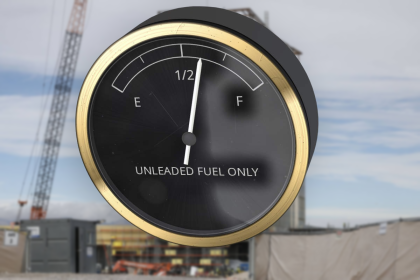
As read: **0.625**
